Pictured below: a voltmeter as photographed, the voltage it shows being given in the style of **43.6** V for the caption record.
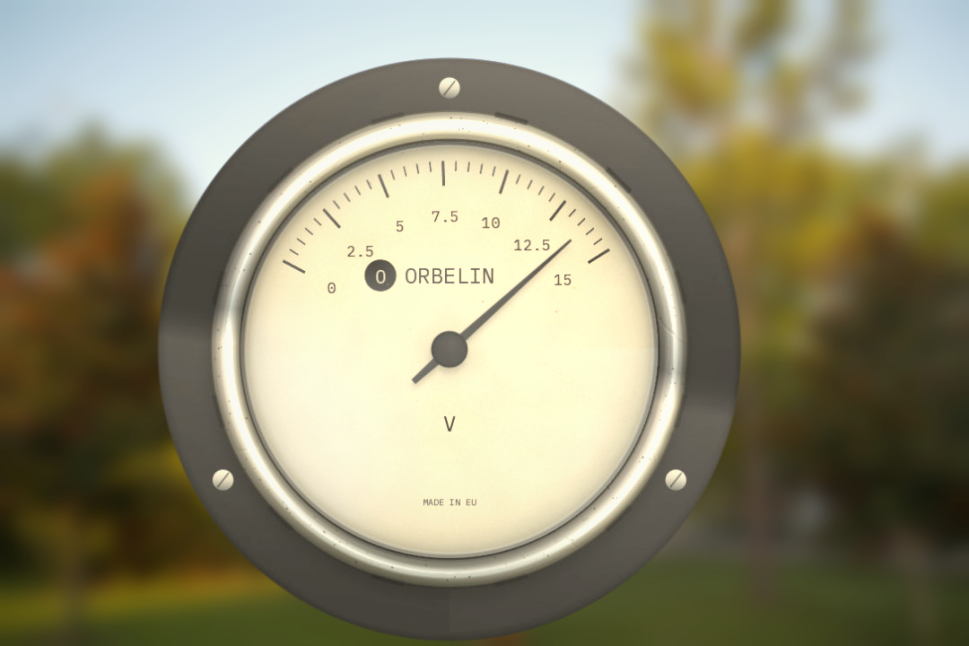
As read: **13.75** V
